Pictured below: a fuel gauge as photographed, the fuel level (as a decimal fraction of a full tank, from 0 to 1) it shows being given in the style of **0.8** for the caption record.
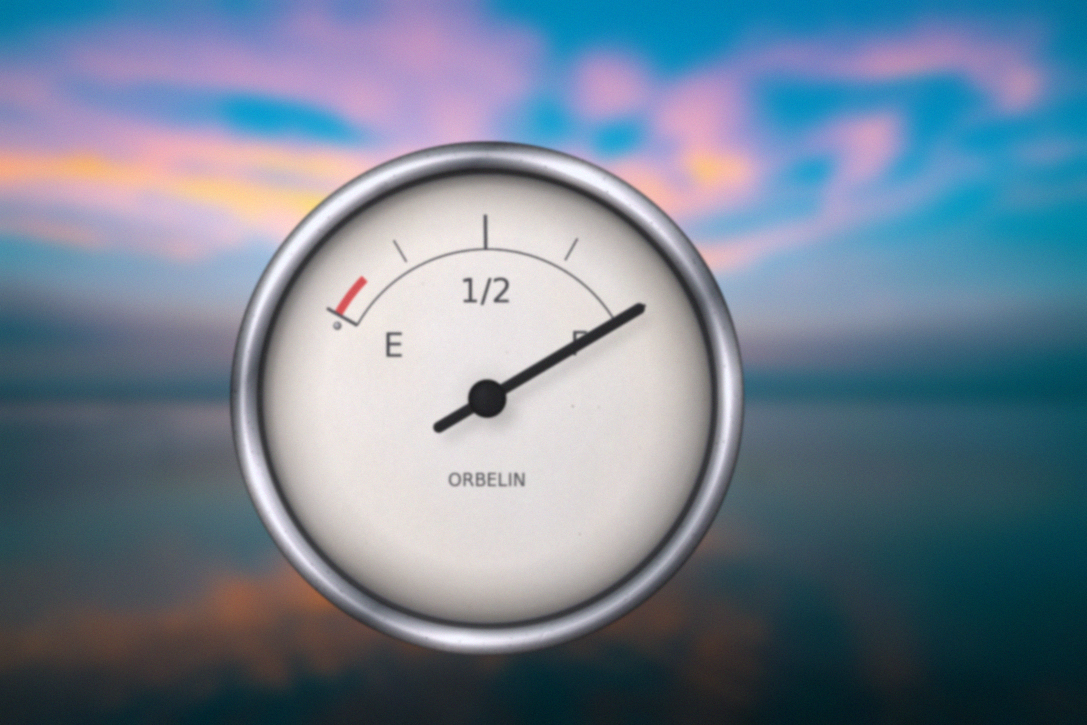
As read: **1**
